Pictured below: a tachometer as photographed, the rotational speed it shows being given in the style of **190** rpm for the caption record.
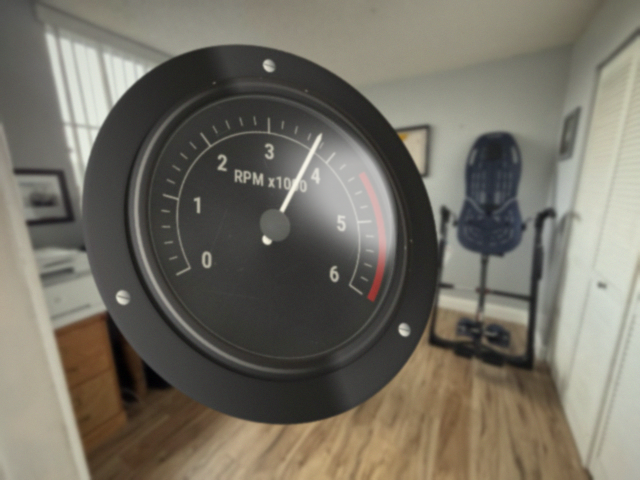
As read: **3700** rpm
